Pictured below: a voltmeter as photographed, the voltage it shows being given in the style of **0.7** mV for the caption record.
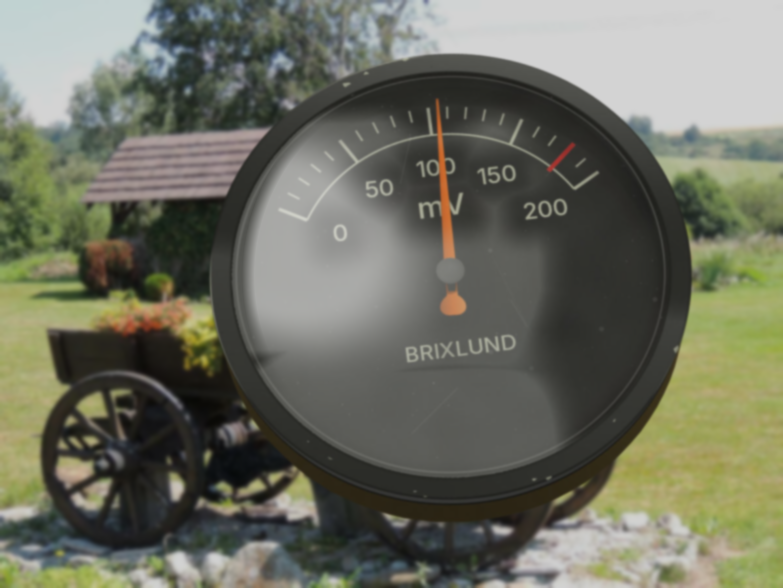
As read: **105** mV
